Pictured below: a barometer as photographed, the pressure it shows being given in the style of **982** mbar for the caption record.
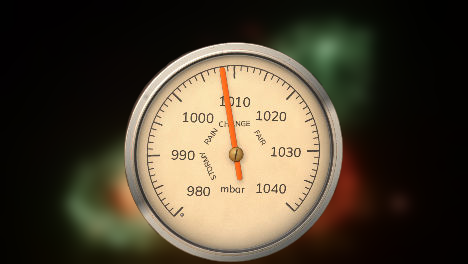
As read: **1008** mbar
